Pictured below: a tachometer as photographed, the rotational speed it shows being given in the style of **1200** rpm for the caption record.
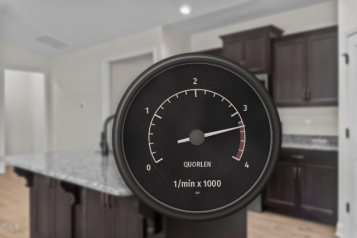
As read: **3300** rpm
